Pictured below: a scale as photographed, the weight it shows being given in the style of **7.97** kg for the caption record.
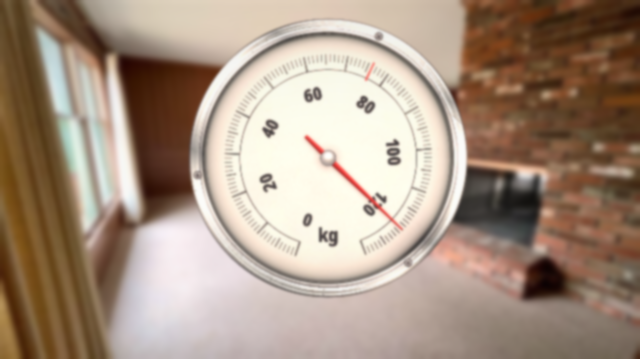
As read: **120** kg
